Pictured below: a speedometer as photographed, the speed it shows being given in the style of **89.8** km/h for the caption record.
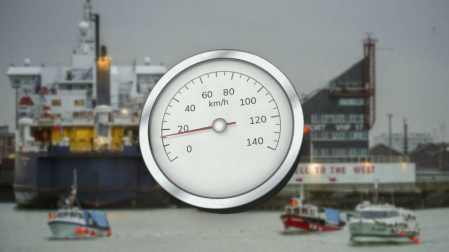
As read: **15** km/h
